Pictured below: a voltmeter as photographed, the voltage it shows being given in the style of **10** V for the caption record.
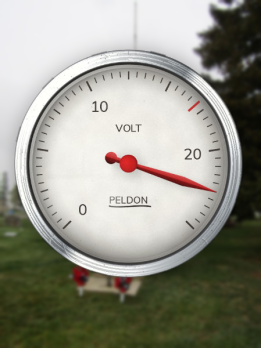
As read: **22.5** V
